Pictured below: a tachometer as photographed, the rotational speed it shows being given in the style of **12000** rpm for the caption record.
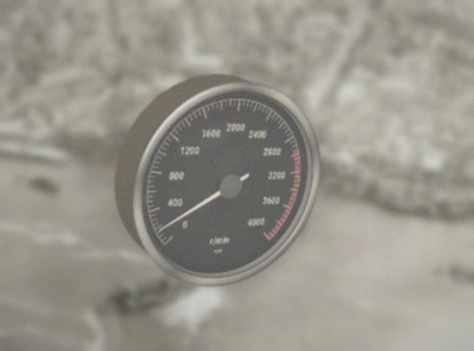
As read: **200** rpm
